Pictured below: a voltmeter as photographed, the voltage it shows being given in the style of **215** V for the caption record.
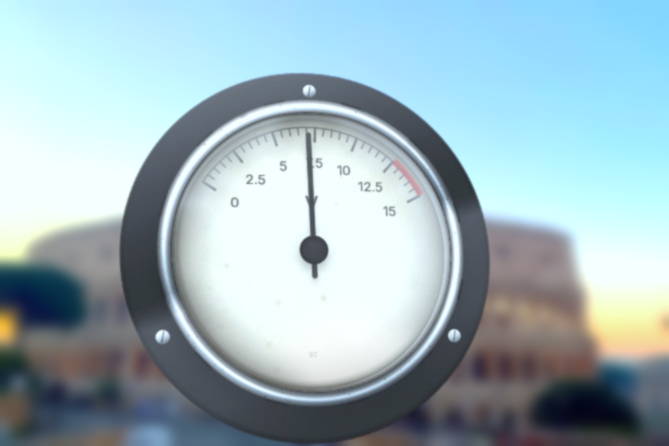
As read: **7** V
